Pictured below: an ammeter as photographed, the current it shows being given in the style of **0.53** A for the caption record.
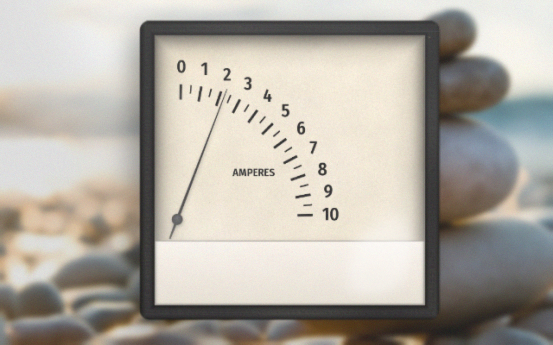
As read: **2.25** A
